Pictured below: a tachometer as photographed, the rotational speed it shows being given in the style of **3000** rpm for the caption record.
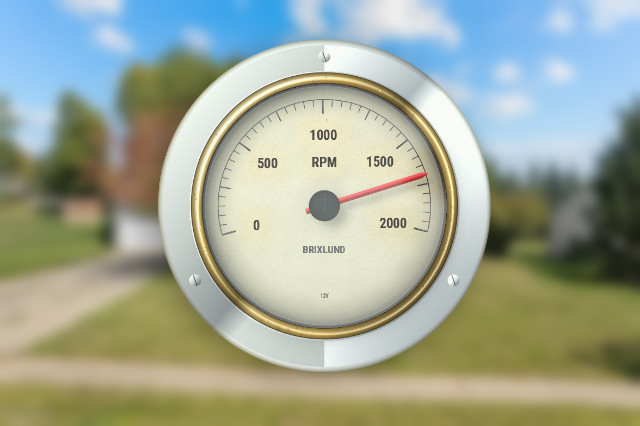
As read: **1700** rpm
